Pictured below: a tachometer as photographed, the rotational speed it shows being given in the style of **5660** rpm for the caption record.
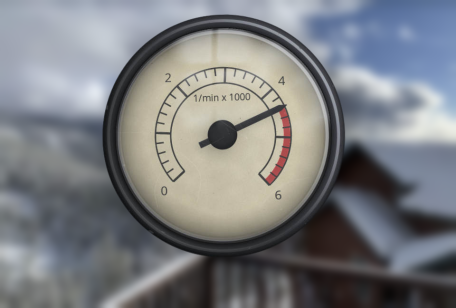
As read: **4400** rpm
